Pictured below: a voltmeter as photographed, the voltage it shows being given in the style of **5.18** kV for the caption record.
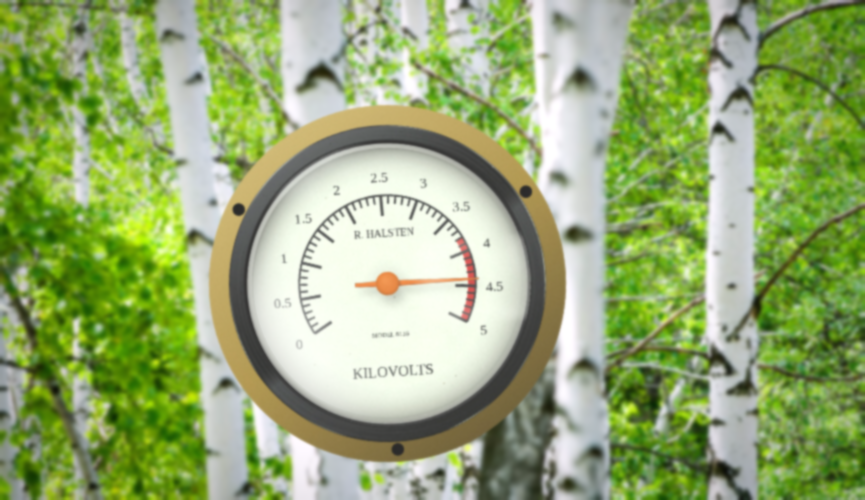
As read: **4.4** kV
